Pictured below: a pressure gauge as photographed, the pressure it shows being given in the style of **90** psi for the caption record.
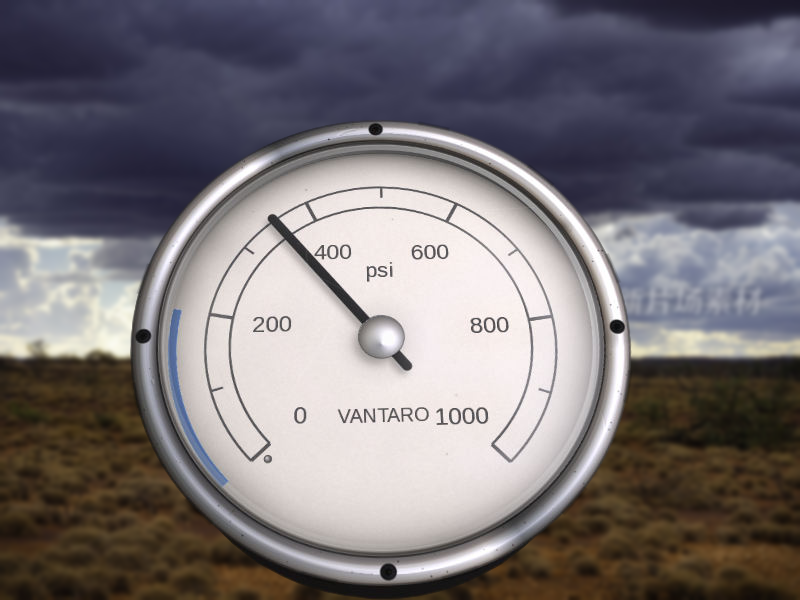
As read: **350** psi
